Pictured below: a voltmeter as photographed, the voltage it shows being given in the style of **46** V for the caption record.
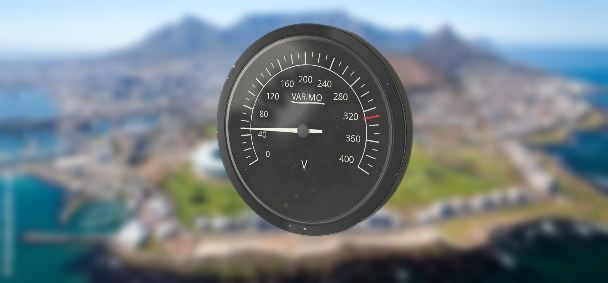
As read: **50** V
